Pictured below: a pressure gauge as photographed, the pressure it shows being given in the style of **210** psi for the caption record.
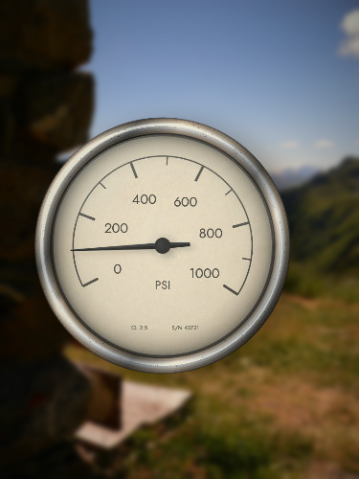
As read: **100** psi
